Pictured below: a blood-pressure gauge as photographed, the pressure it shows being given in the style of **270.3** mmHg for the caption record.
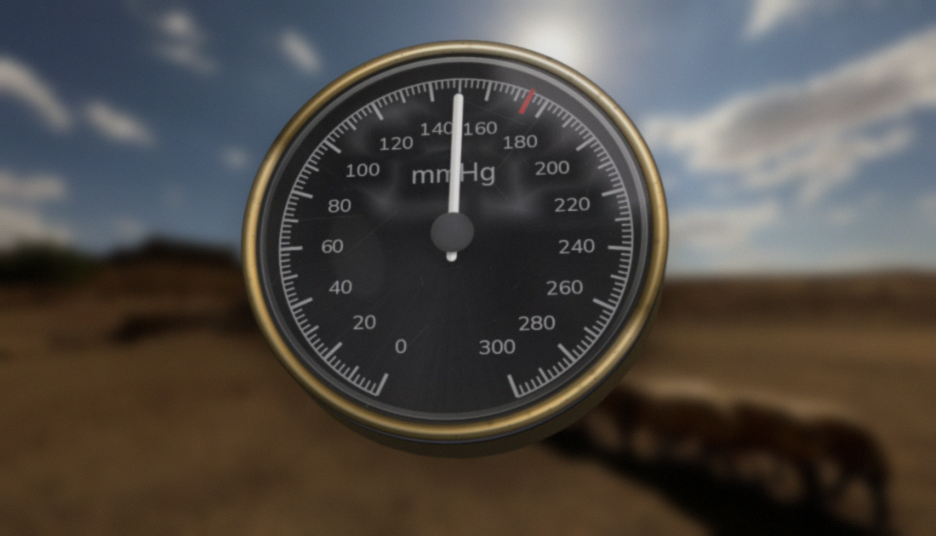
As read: **150** mmHg
